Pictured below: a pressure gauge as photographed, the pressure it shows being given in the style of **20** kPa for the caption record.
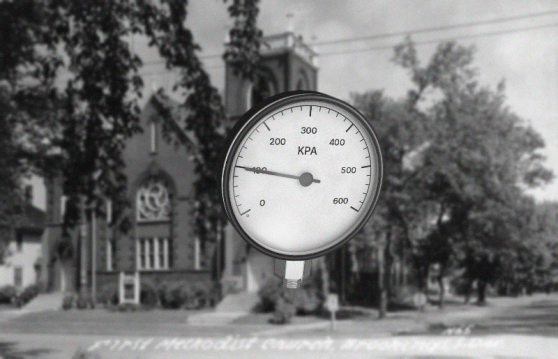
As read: **100** kPa
